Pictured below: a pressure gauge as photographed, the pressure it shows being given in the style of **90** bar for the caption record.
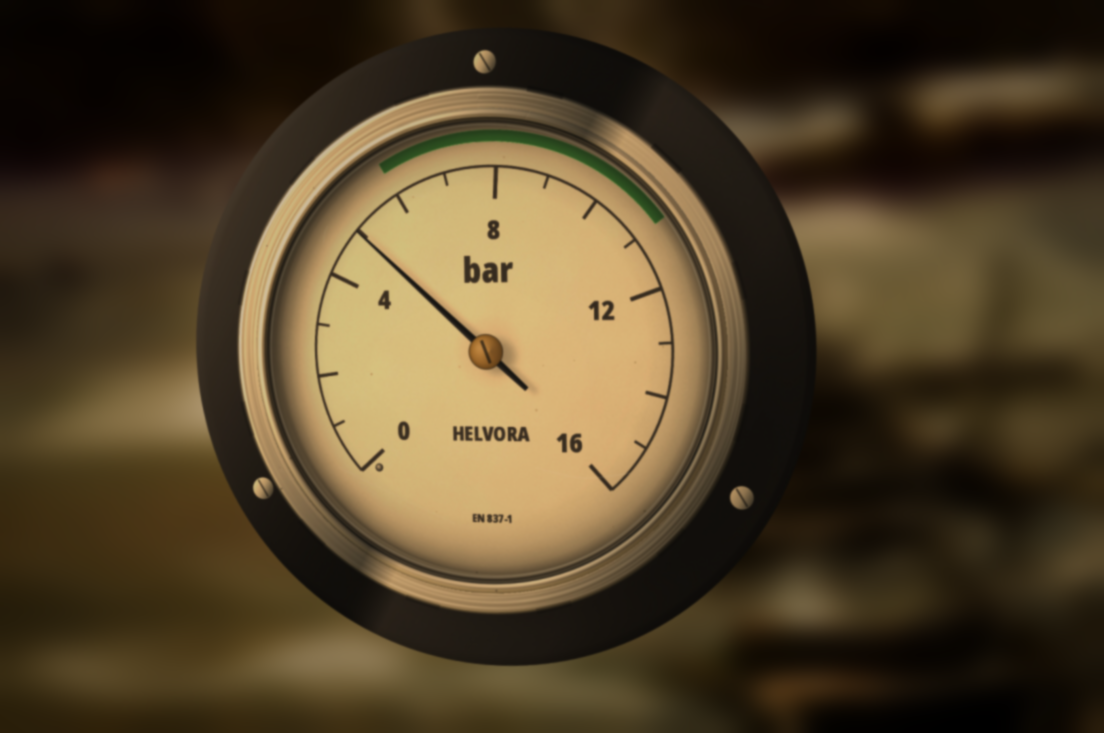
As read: **5** bar
